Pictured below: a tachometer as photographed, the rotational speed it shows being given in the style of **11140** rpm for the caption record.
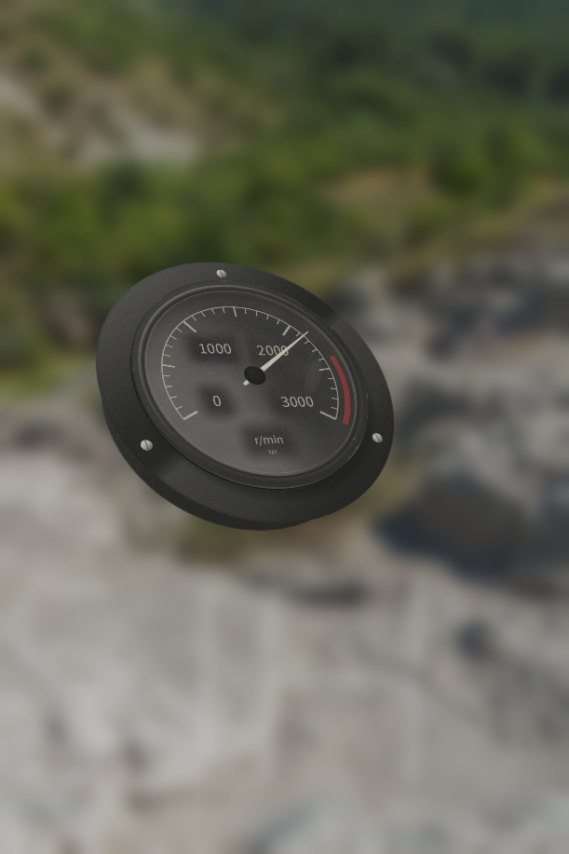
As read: **2150** rpm
